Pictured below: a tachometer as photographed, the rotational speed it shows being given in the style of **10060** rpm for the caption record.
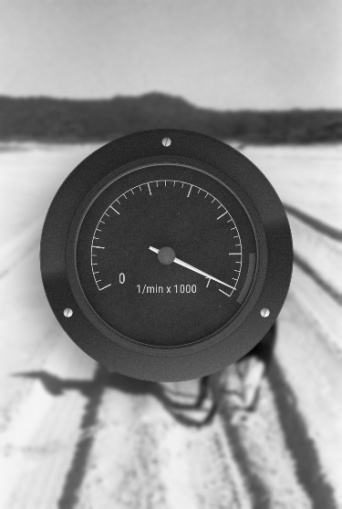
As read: **6800** rpm
